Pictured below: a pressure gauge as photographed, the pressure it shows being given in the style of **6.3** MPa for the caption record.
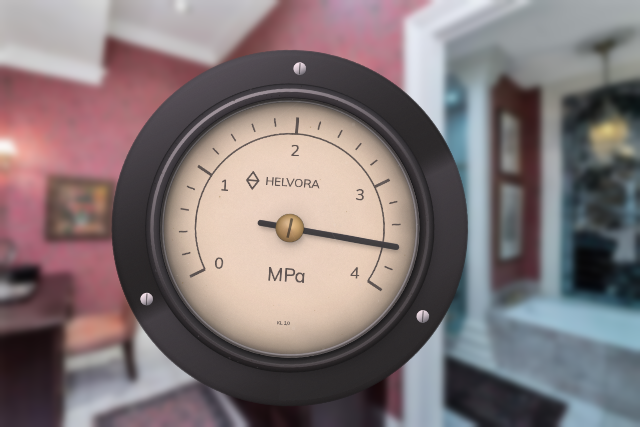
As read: **3.6** MPa
